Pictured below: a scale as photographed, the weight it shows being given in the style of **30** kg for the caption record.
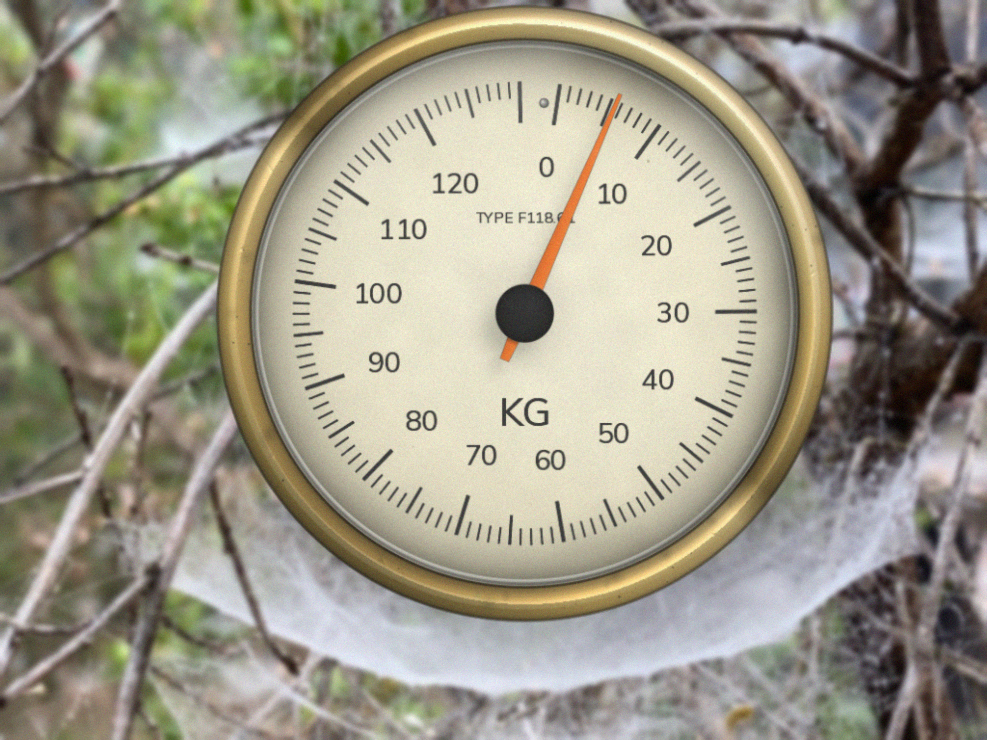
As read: **5.5** kg
